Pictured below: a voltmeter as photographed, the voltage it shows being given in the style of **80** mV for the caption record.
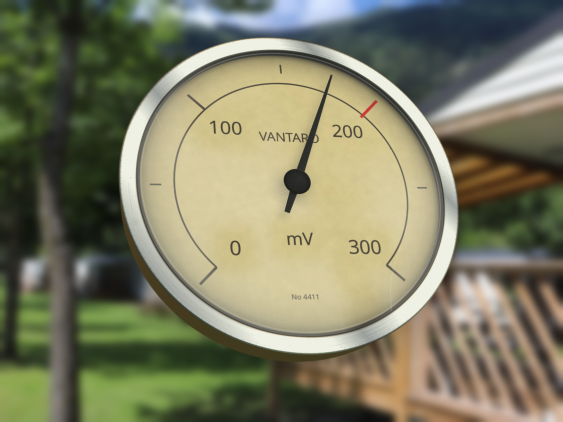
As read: **175** mV
